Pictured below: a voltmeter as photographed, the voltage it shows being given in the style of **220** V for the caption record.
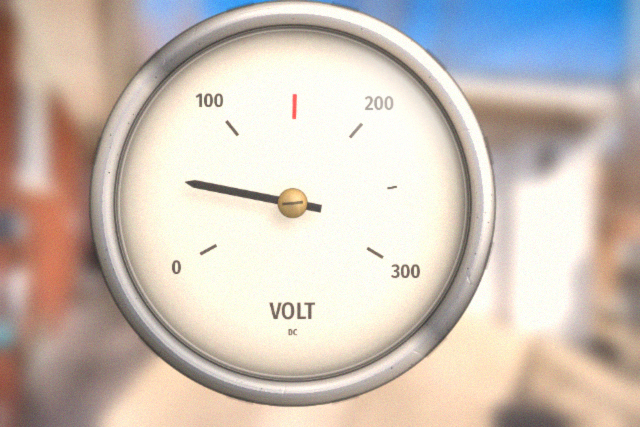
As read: **50** V
